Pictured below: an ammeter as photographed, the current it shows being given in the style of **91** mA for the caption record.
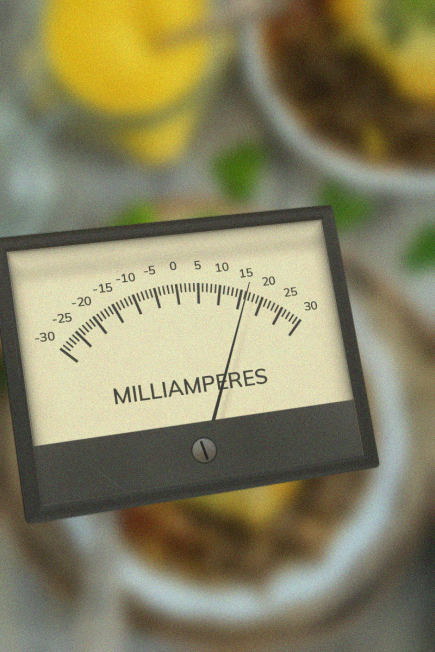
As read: **16** mA
